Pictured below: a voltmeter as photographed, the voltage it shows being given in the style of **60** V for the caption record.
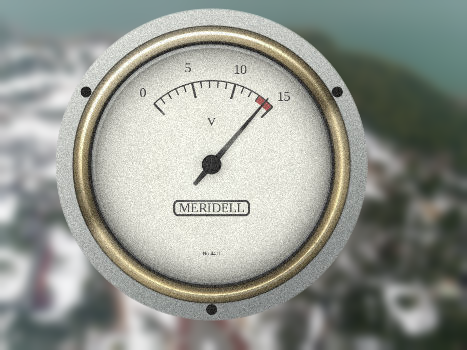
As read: **14** V
